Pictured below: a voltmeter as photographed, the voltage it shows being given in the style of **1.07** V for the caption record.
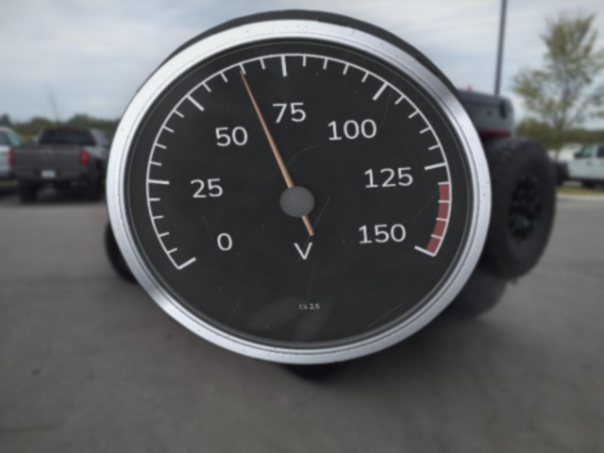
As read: **65** V
